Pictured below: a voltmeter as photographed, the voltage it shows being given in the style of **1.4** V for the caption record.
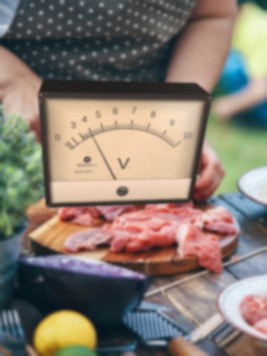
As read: **4** V
